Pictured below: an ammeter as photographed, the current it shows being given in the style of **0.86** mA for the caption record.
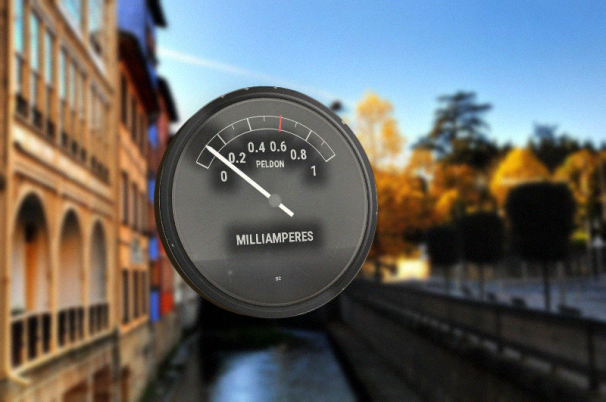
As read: **0.1** mA
